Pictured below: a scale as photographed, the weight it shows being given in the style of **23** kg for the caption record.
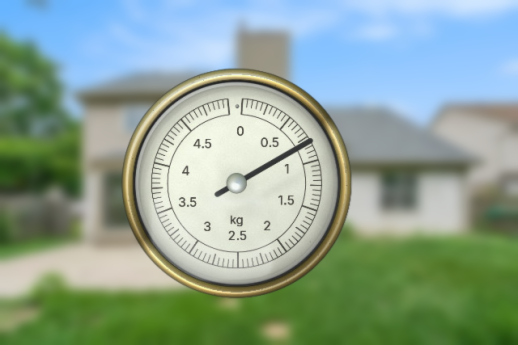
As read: **0.8** kg
